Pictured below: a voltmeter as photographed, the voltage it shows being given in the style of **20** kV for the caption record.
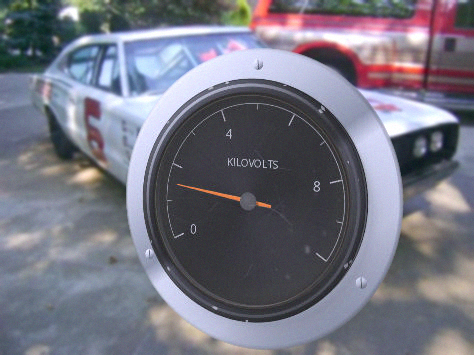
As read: **1.5** kV
